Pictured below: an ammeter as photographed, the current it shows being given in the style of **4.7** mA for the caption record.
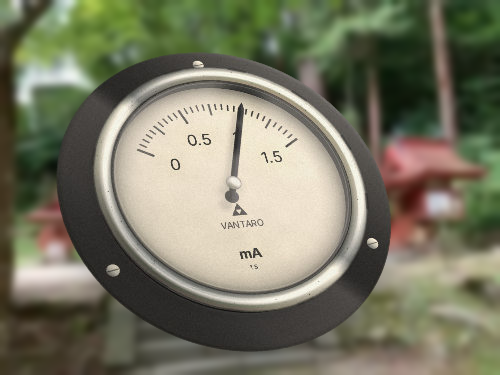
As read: **1** mA
